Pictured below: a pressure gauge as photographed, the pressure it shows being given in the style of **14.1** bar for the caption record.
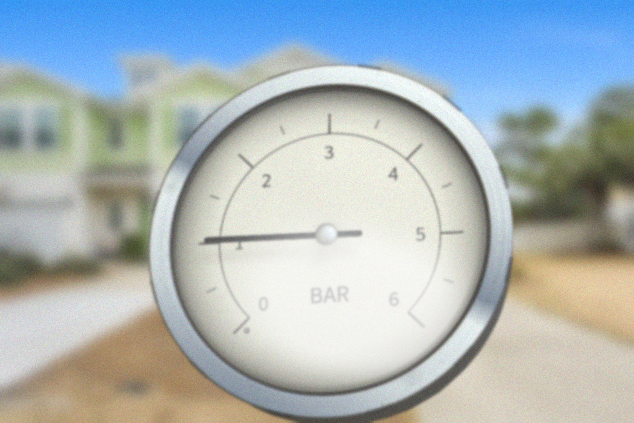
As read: **1** bar
